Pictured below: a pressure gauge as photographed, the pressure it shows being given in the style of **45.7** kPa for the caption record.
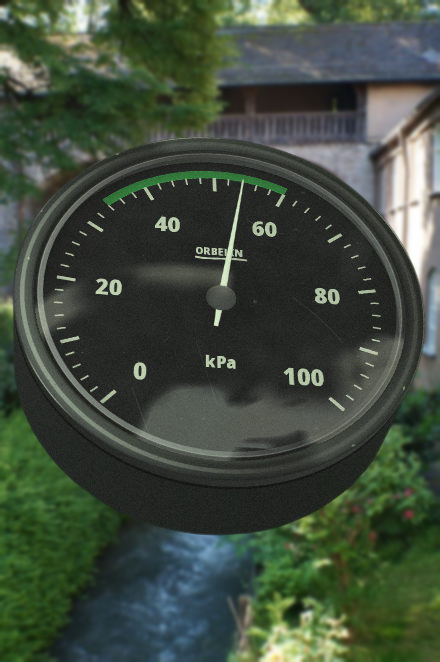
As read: **54** kPa
